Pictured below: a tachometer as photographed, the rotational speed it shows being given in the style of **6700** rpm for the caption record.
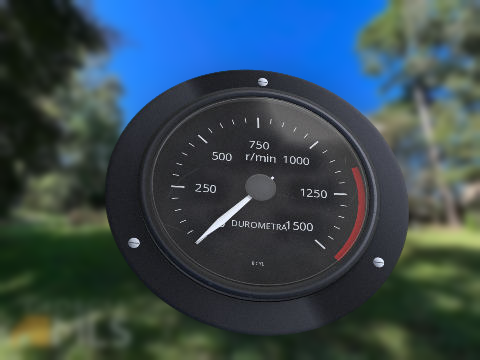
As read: **0** rpm
